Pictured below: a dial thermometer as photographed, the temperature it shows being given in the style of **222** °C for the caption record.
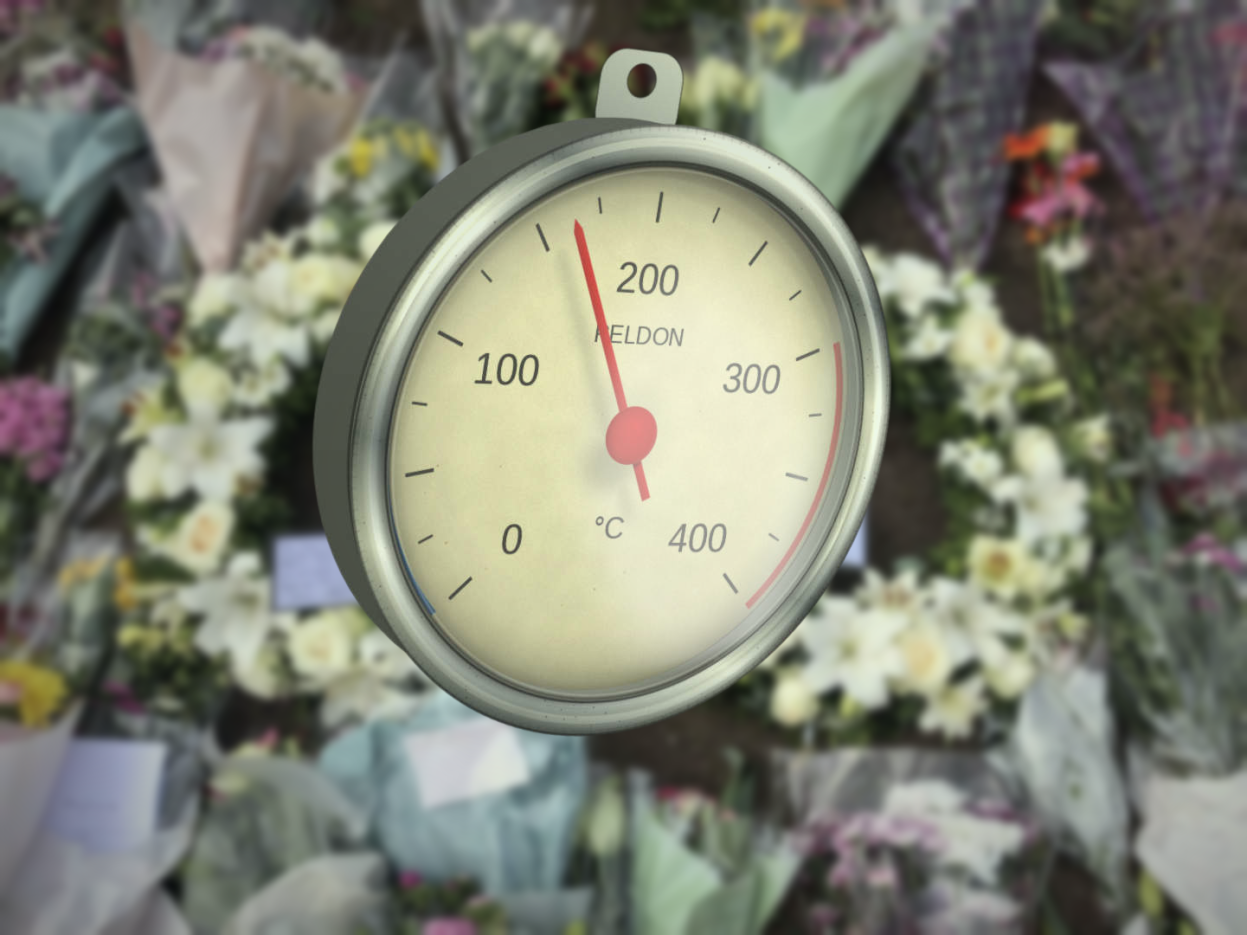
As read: **162.5** °C
